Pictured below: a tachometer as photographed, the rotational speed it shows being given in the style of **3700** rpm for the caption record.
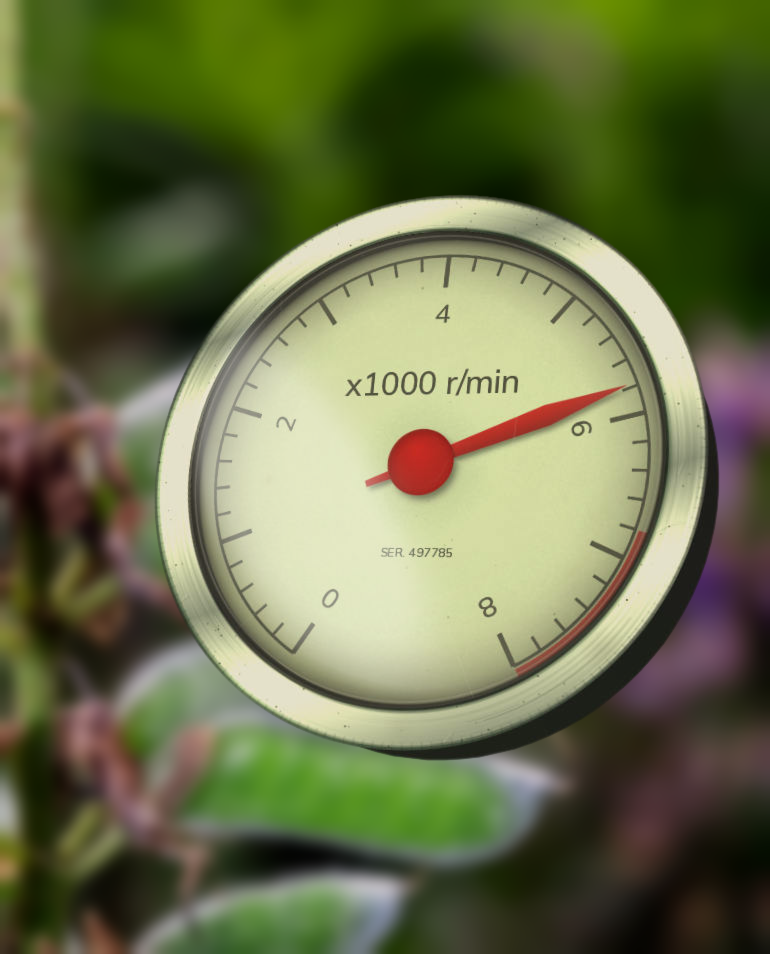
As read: **5800** rpm
